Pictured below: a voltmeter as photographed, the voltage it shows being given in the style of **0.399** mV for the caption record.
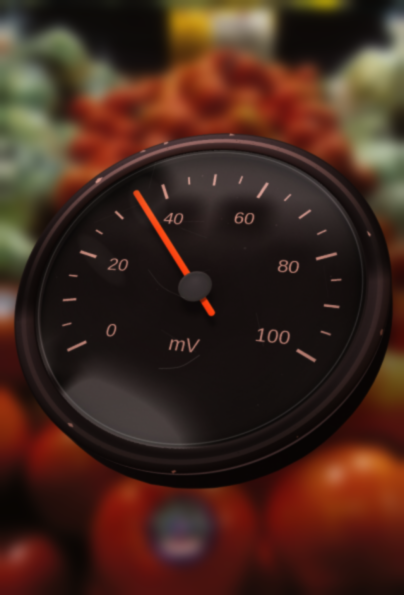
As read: **35** mV
